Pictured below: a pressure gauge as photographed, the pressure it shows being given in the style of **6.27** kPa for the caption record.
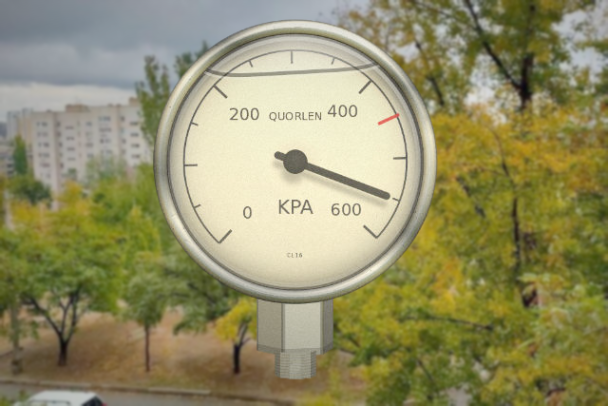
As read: **550** kPa
